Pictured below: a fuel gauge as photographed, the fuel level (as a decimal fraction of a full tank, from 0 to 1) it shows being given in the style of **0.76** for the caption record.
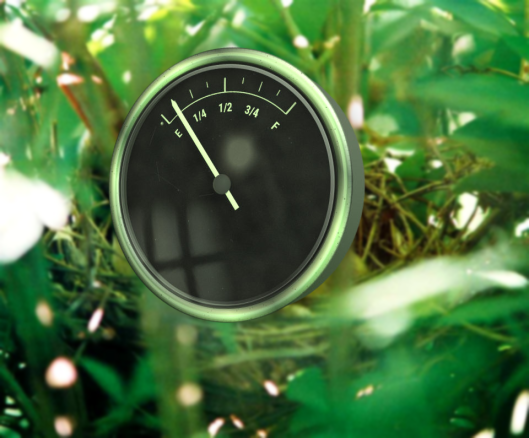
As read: **0.125**
